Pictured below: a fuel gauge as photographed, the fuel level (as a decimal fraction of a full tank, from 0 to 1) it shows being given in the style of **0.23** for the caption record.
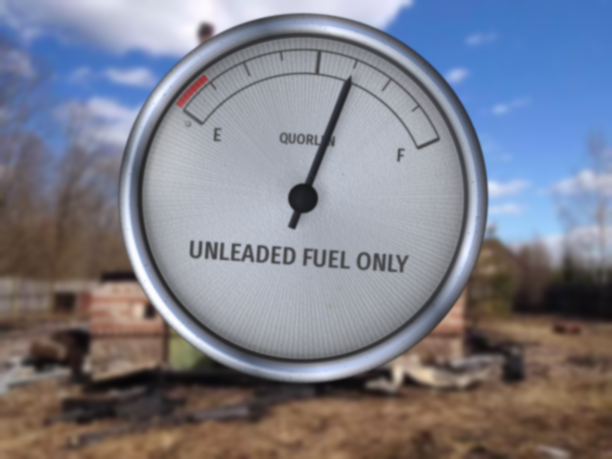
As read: **0.625**
